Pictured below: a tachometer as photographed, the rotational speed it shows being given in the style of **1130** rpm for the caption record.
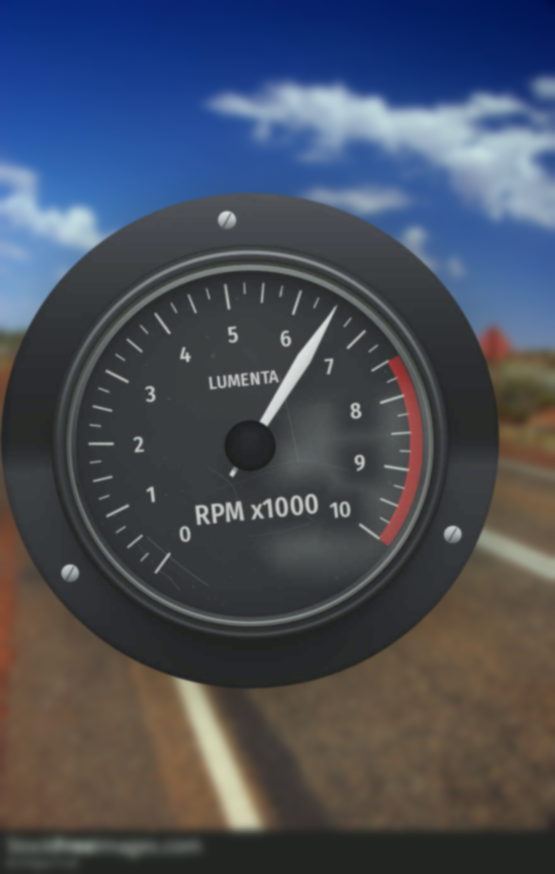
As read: **6500** rpm
